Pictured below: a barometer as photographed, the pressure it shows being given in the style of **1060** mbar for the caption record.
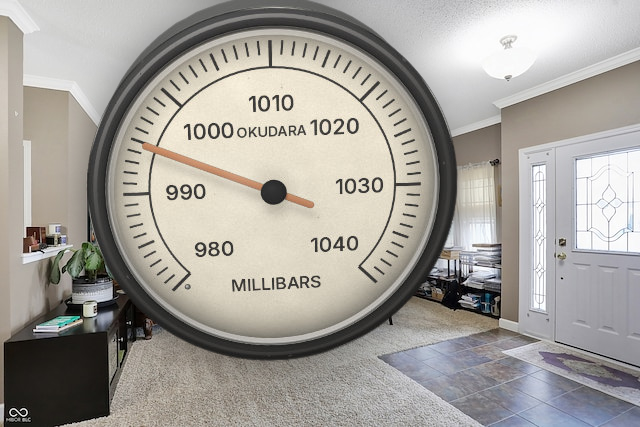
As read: **995** mbar
